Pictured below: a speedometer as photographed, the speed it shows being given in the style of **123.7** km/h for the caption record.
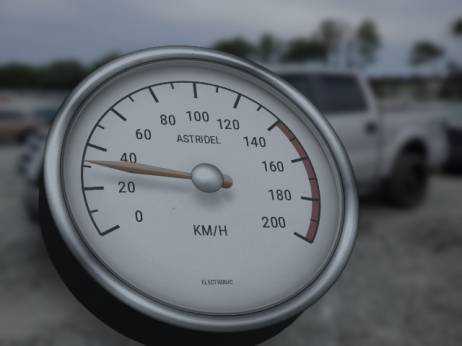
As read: **30** km/h
